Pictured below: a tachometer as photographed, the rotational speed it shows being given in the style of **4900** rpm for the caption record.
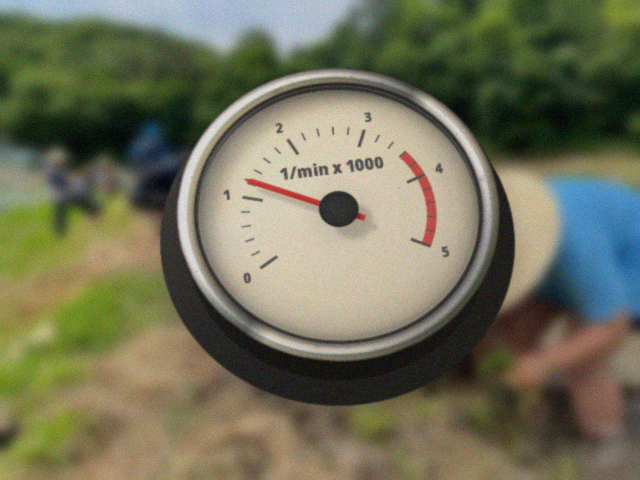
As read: **1200** rpm
